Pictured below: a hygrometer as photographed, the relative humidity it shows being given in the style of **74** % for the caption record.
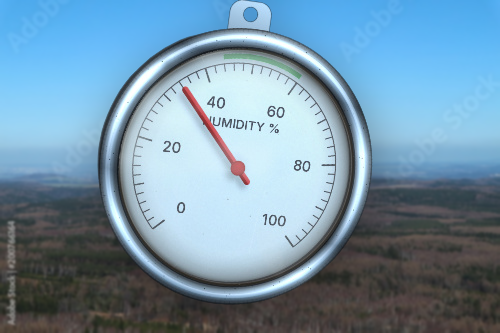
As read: **34** %
